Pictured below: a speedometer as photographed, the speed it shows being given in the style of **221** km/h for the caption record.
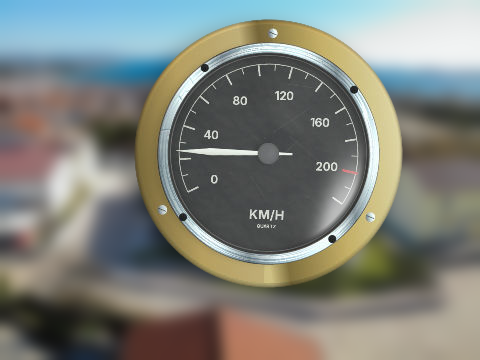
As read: **25** km/h
